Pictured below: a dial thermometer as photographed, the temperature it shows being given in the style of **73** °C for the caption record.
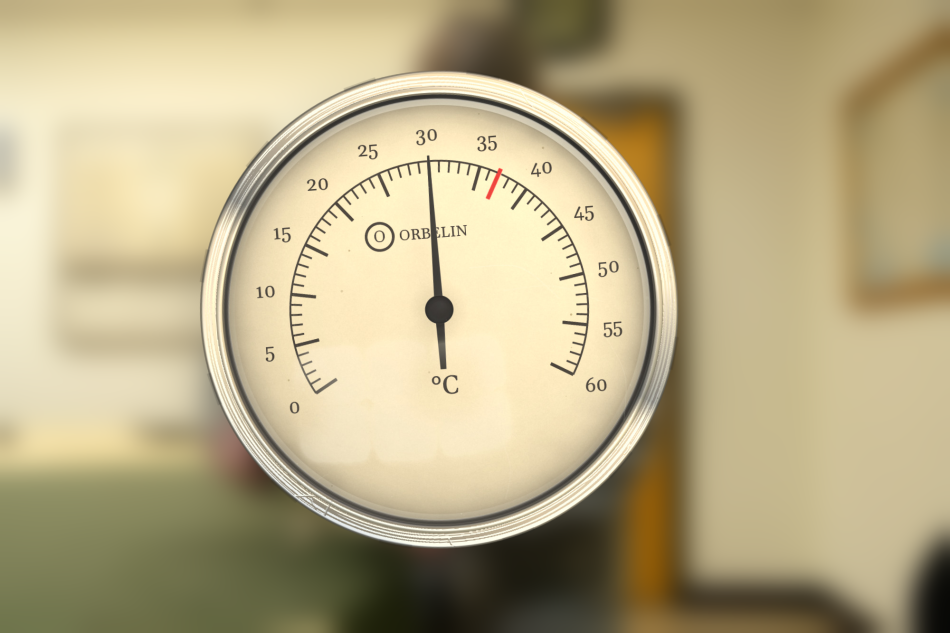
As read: **30** °C
